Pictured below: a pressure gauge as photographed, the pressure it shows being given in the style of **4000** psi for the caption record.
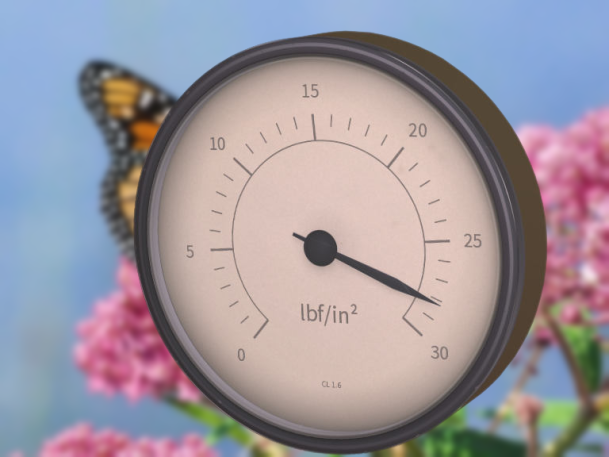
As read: **28** psi
